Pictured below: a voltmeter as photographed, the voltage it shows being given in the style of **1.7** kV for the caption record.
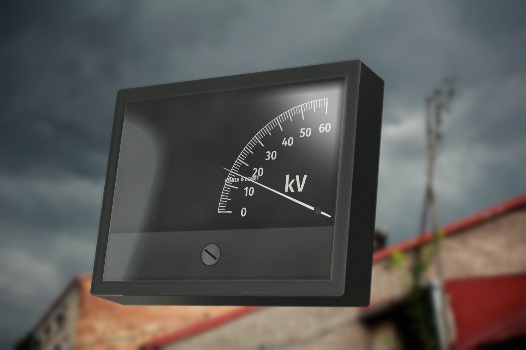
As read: **15** kV
